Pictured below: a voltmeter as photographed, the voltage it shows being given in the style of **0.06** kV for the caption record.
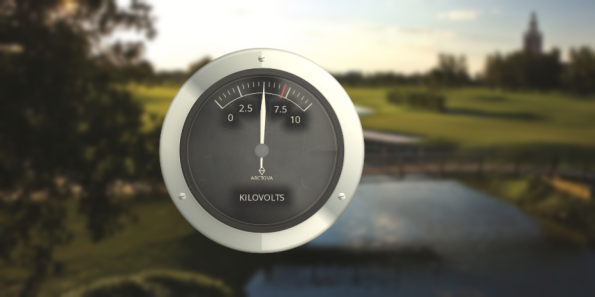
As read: **5** kV
